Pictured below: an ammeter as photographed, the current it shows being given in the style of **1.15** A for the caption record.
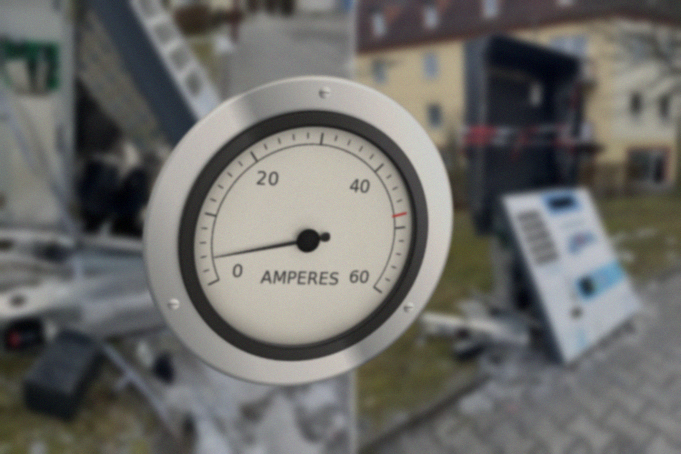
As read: **4** A
